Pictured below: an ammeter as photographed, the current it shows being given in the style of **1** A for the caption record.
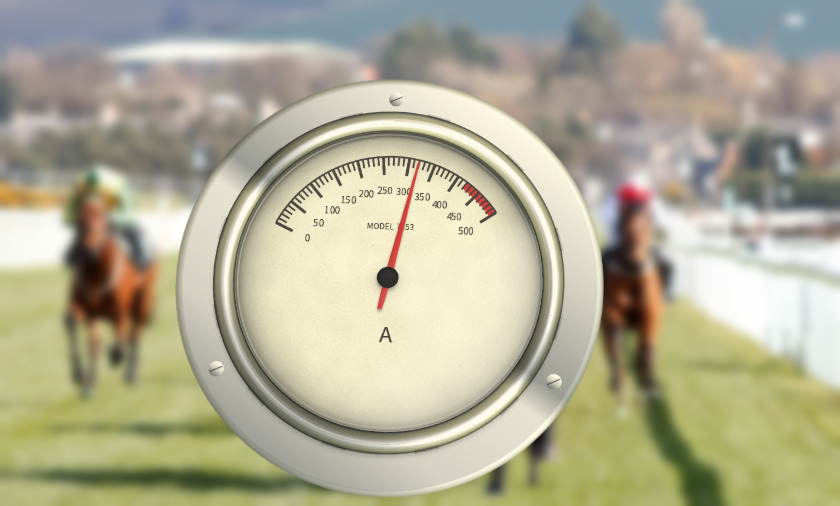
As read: **320** A
